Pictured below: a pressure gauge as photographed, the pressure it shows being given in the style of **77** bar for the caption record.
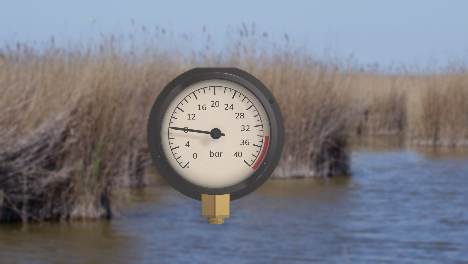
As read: **8** bar
